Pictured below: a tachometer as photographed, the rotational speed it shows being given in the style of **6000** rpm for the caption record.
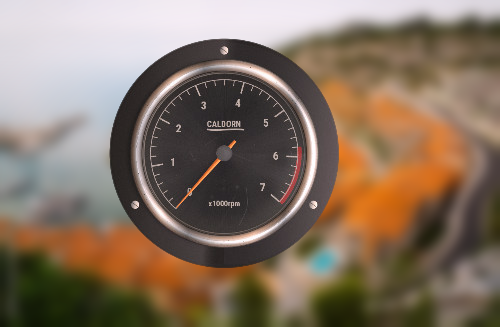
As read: **0** rpm
